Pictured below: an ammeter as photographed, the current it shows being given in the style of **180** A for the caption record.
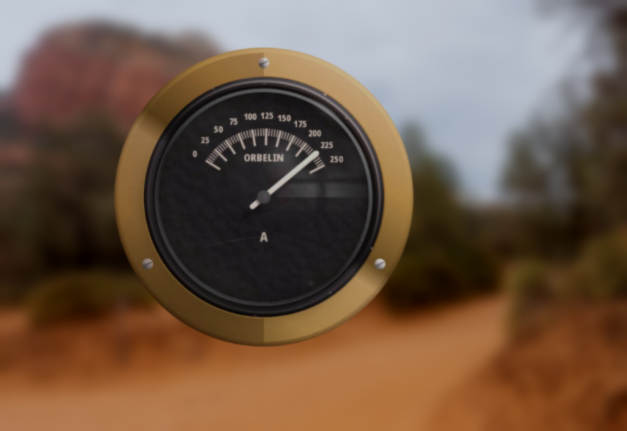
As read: **225** A
